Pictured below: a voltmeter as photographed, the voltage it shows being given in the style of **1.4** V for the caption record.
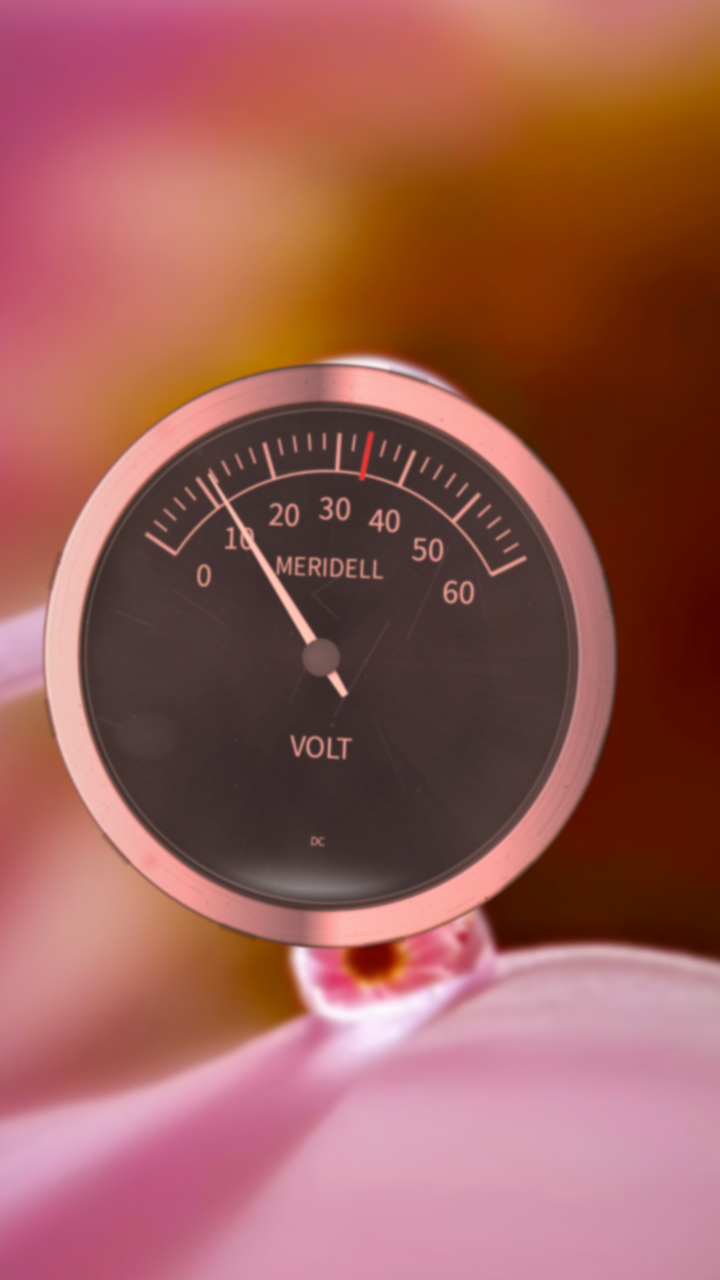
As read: **12** V
